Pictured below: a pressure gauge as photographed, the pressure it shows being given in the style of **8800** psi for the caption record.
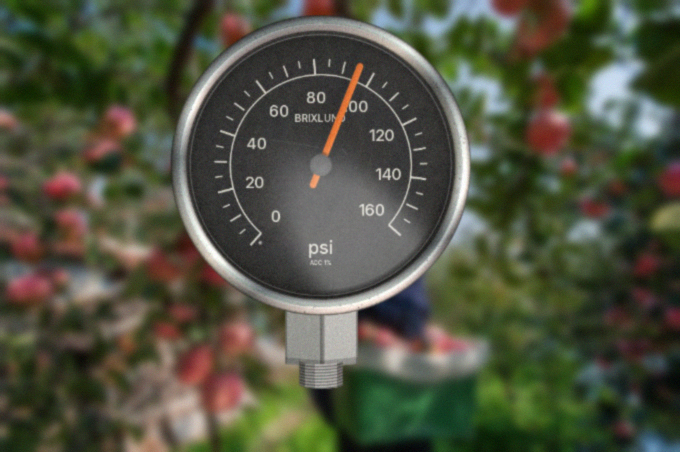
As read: **95** psi
